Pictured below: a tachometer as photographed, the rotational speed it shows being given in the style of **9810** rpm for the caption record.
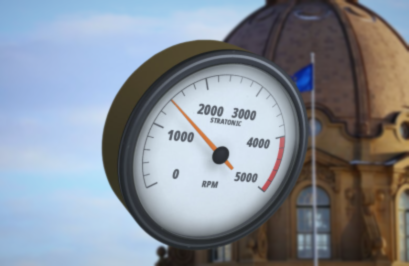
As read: **1400** rpm
